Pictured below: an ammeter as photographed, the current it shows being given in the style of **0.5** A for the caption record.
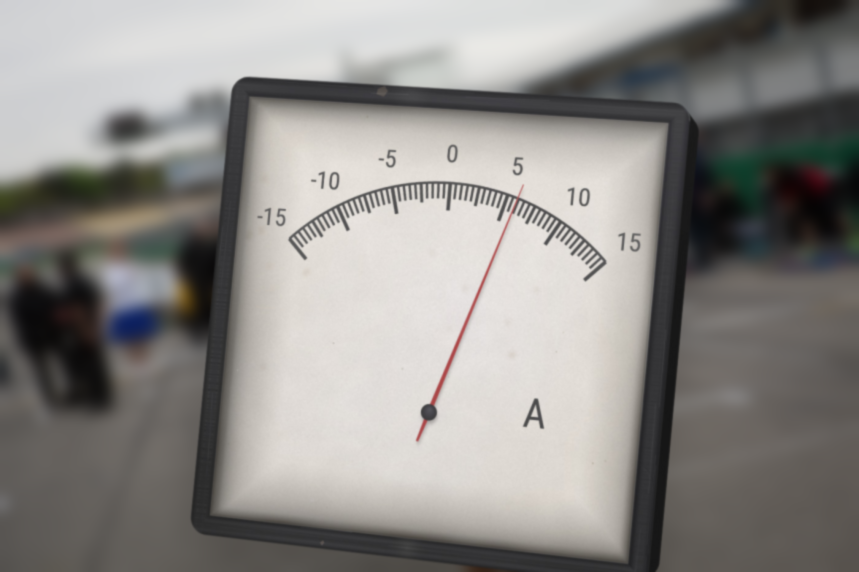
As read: **6** A
